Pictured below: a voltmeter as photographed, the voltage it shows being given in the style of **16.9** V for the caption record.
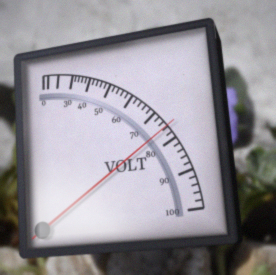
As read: **76** V
